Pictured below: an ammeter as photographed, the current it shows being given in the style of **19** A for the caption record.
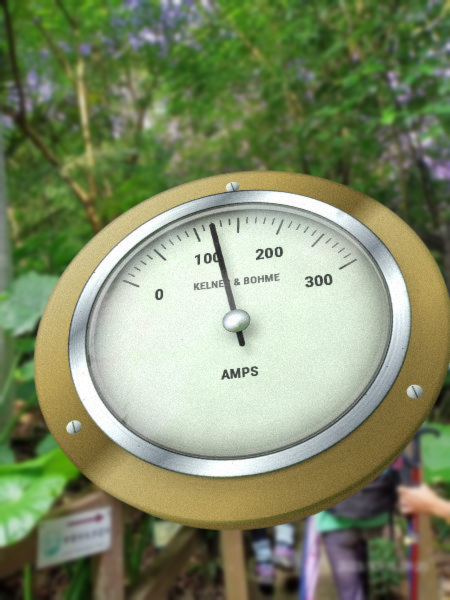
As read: **120** A
